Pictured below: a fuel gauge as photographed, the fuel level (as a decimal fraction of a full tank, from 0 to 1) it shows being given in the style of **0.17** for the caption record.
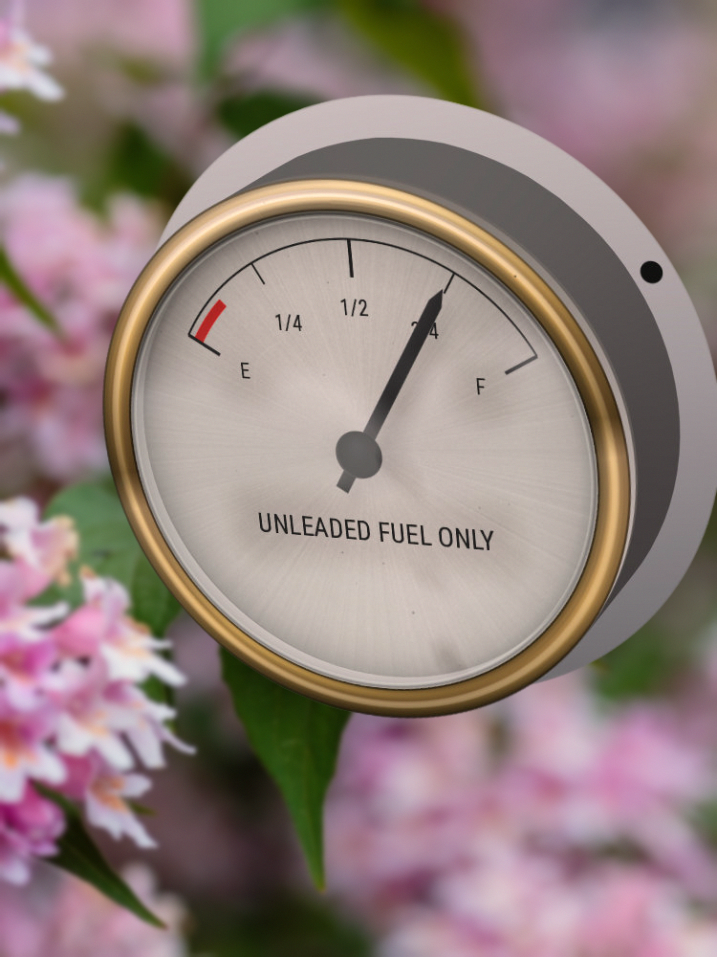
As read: **0.75**
